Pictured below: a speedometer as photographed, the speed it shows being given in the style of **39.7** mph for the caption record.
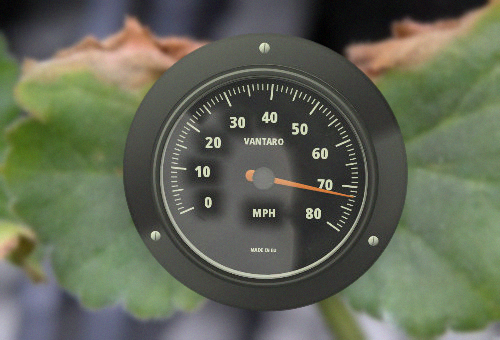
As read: **72** mph
